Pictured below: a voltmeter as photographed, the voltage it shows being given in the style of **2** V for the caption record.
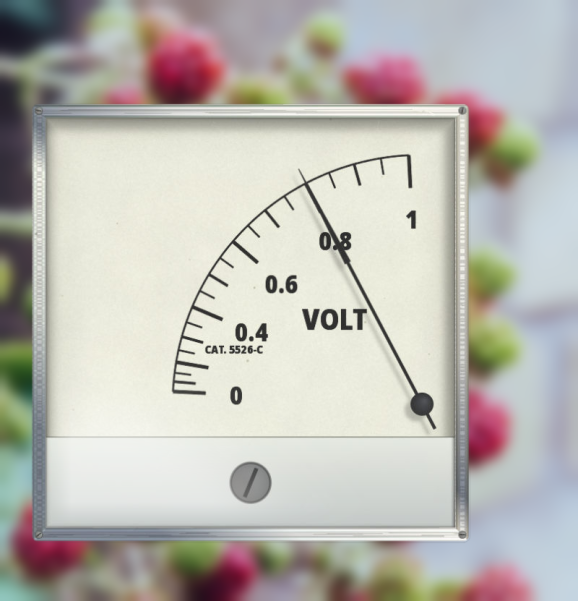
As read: **0.8** V
